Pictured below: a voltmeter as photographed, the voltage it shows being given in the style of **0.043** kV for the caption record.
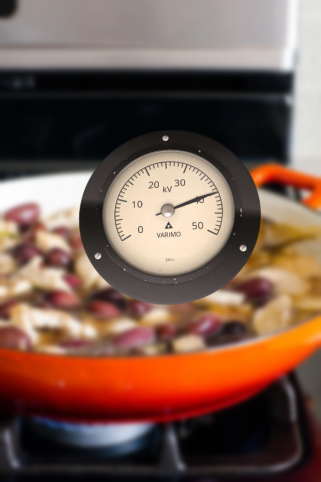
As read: **40** kV
